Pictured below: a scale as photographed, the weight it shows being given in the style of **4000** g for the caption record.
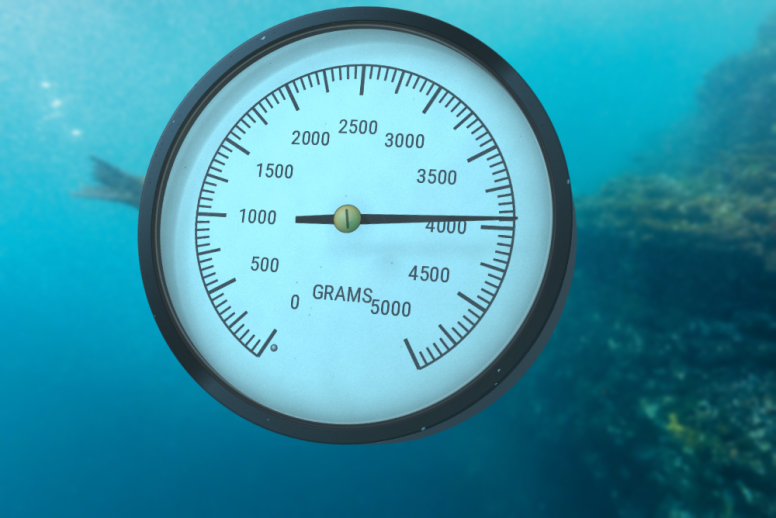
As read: **3950** g
